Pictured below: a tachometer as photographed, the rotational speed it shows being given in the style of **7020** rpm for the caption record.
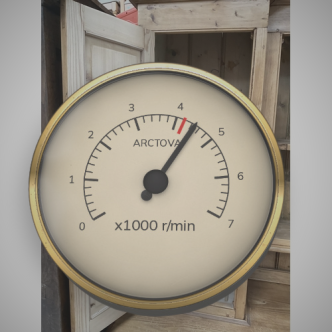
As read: **4500** rpm
